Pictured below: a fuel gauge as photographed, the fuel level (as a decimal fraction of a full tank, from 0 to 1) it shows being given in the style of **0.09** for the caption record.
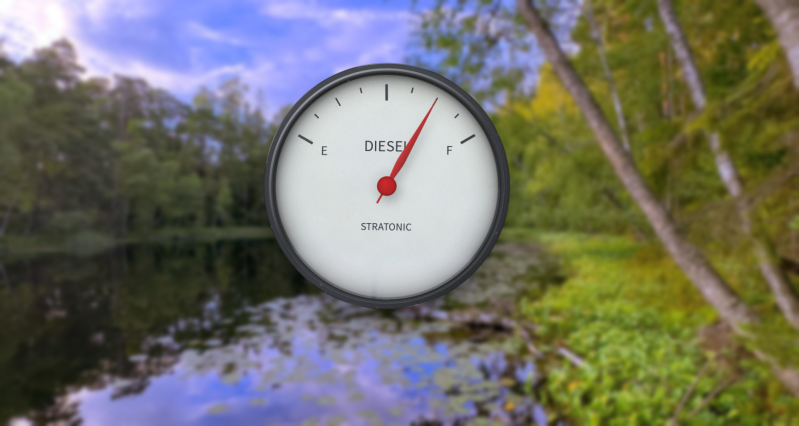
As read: **0.75**
